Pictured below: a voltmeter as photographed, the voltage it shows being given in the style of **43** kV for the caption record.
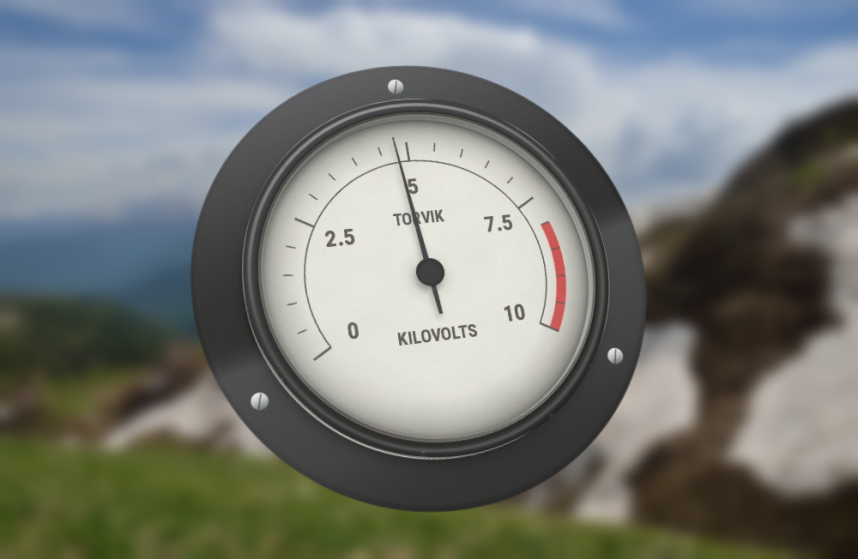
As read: **4.75** kV
